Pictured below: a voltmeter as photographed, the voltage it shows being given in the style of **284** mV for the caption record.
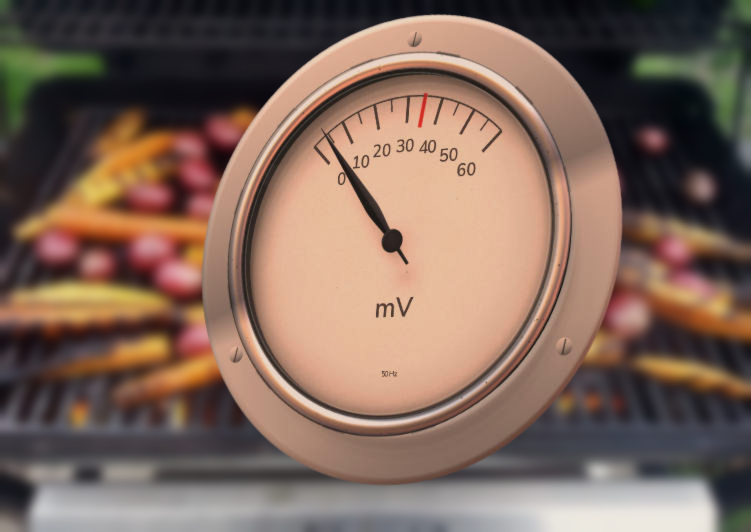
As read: **5** mV
